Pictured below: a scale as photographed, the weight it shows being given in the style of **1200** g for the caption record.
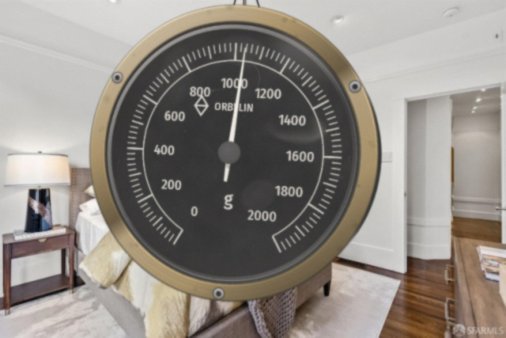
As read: **1040** g
